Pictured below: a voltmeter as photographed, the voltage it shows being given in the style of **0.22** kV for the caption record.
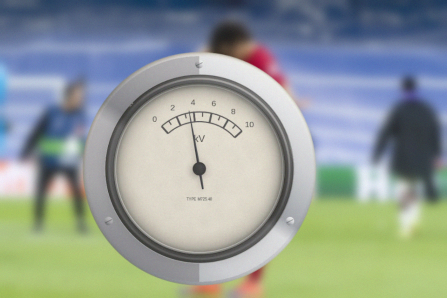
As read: **3.5** kV
